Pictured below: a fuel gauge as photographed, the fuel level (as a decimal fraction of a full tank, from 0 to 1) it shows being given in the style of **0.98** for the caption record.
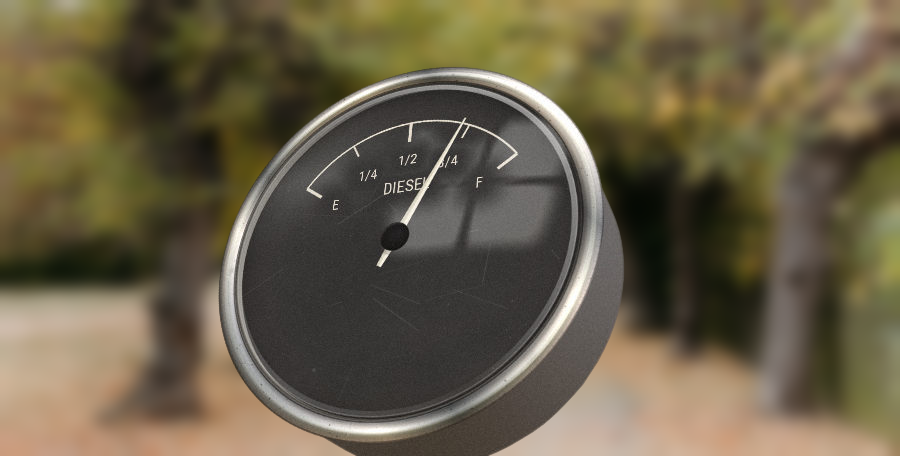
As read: **0.75**
